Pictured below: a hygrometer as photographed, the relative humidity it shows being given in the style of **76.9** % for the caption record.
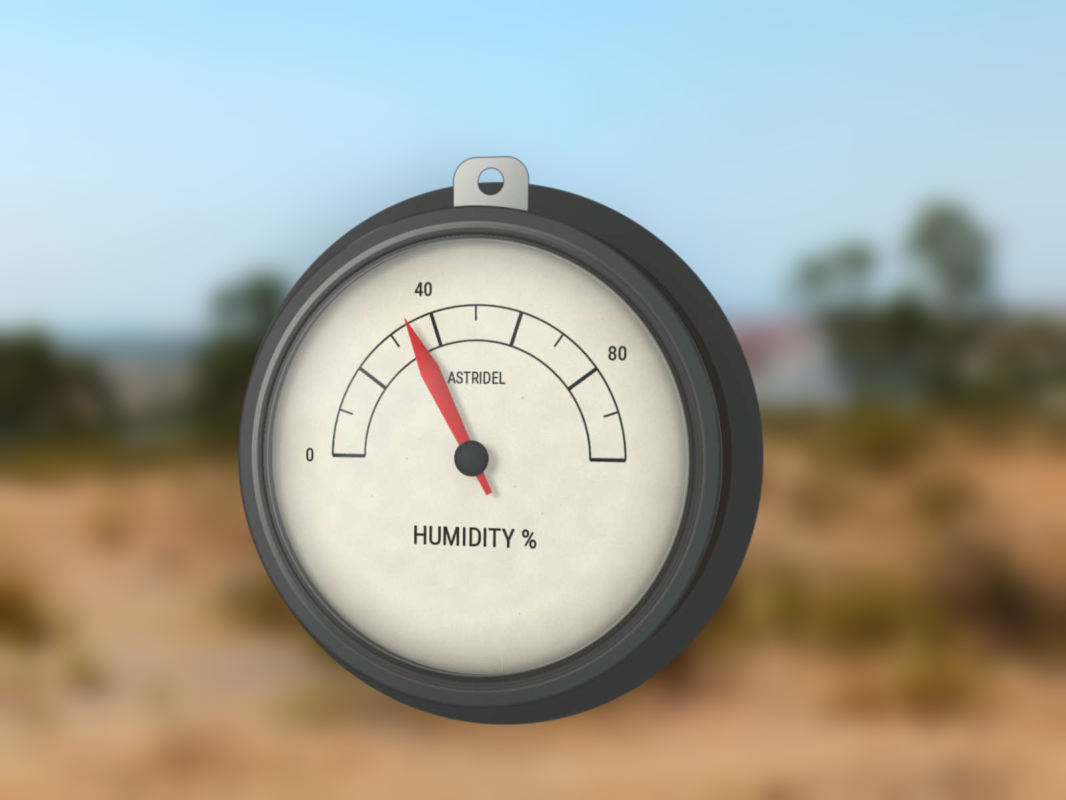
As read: **35** %
